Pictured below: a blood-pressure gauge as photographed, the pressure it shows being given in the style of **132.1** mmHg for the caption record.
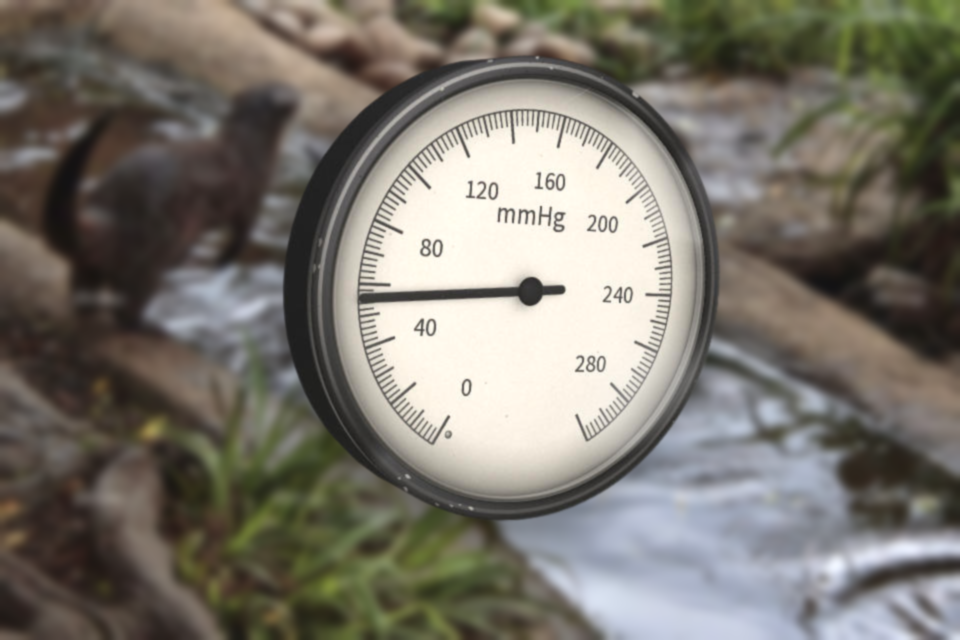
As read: **56** mmHg
